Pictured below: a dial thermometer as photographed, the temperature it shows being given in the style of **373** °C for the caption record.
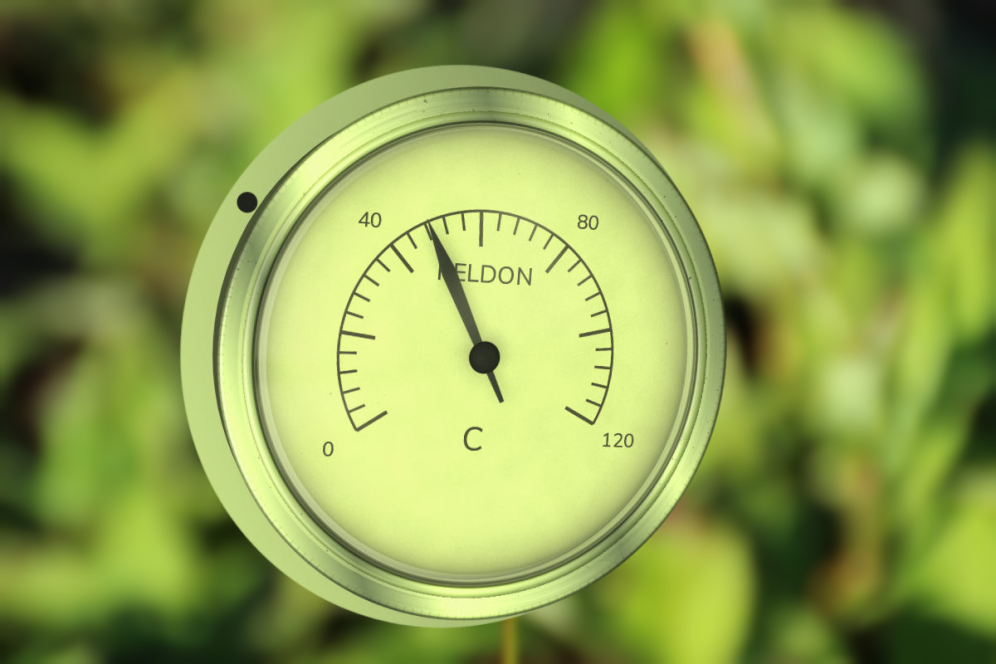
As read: **48** °C
